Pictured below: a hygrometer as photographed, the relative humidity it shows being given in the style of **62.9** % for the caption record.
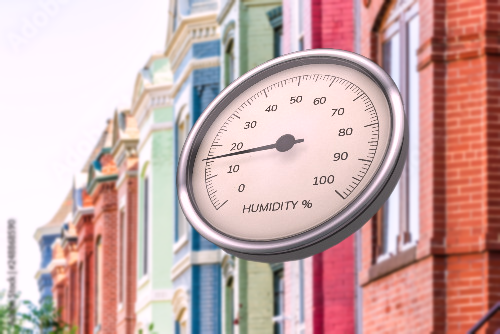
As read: **15** %
